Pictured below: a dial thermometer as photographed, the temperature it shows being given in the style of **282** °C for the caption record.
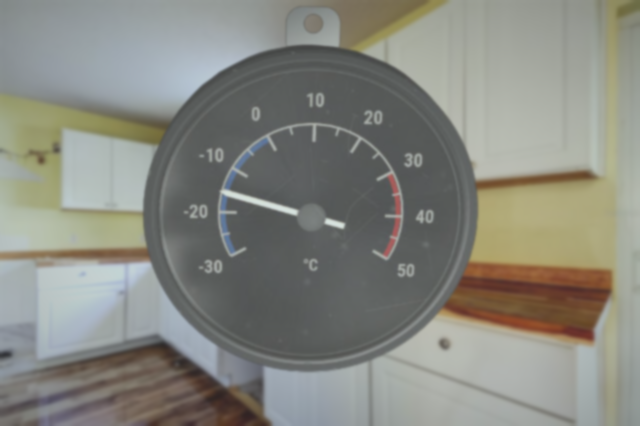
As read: **-15** °C
